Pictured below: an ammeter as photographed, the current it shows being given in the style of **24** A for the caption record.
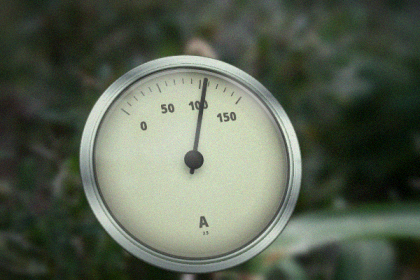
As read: **105** A
